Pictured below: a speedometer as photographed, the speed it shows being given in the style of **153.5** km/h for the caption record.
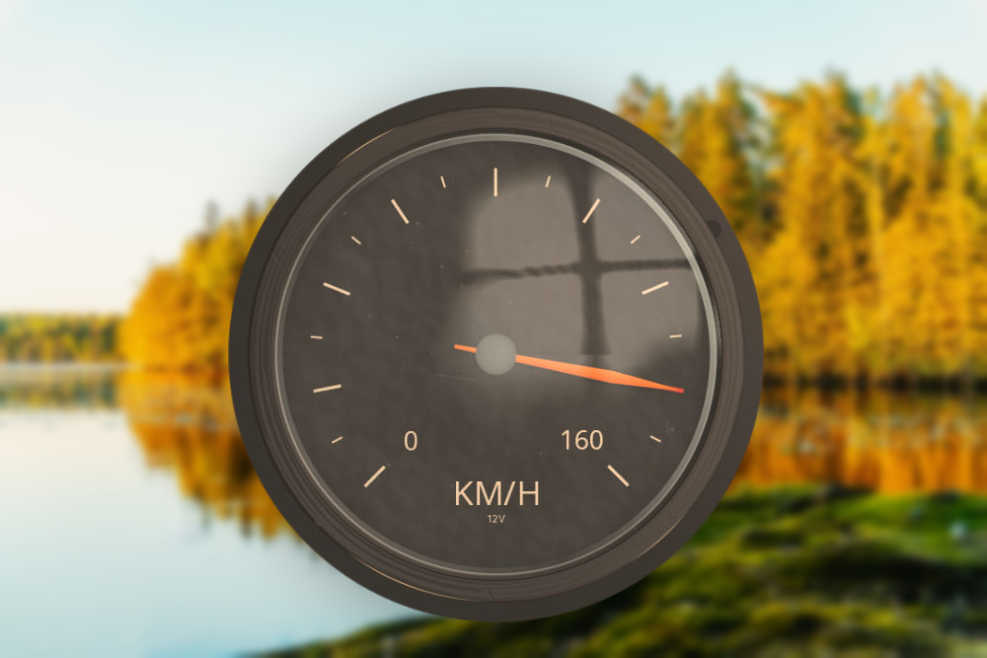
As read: **140** km/h
